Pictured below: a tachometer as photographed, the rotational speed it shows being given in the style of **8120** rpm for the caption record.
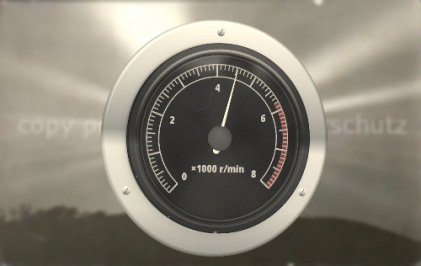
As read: **4500** rpm
